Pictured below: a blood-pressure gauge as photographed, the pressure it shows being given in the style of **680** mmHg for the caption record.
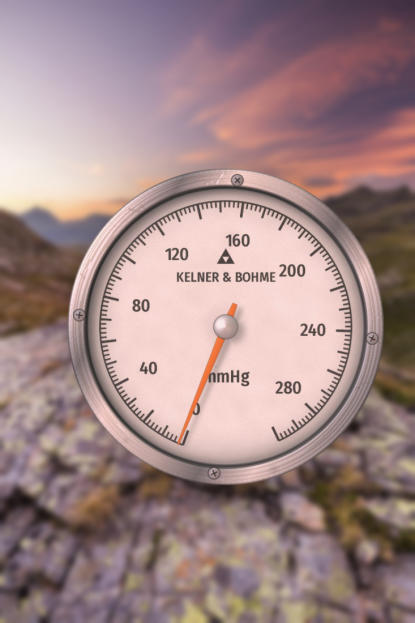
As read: **2** mmHg
